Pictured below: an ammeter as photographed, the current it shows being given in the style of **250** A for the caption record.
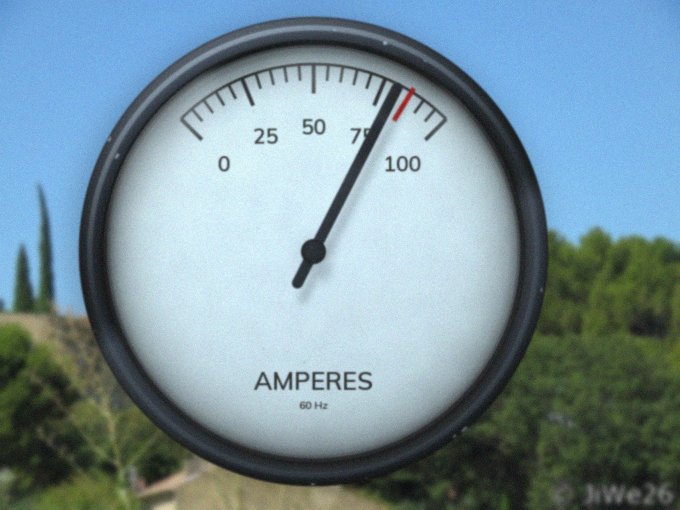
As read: **80** A
